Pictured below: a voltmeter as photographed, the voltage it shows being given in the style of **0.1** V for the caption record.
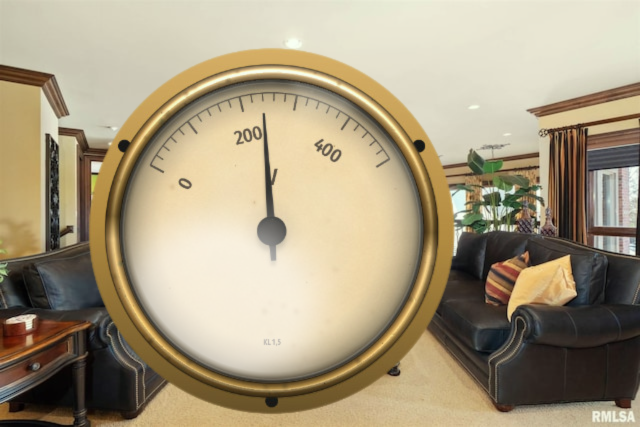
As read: **240** V
